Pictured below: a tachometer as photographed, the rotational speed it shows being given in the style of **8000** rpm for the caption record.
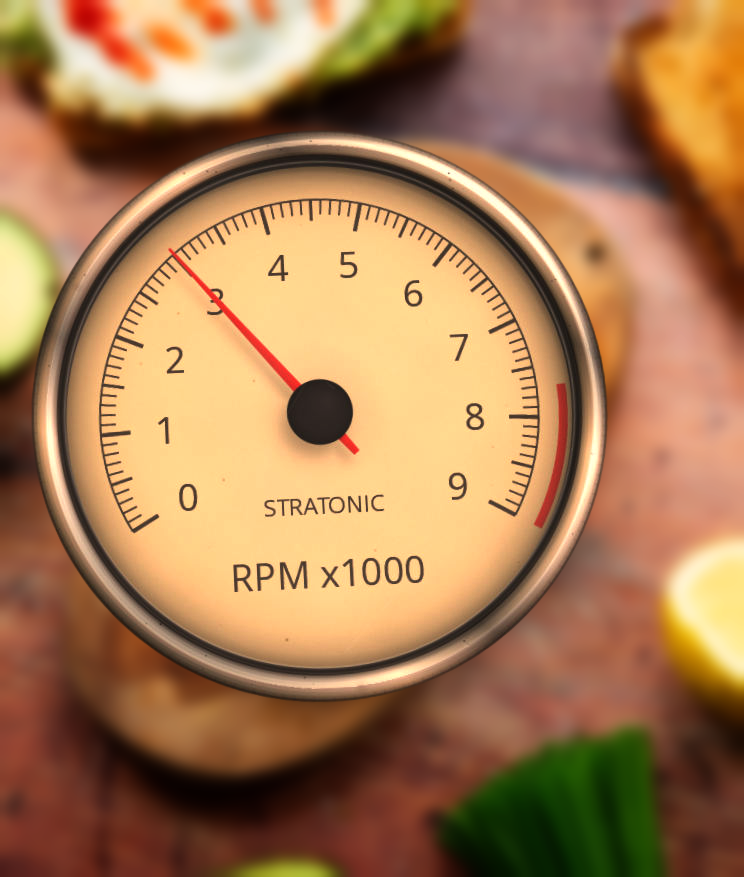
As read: **3000** rpm
